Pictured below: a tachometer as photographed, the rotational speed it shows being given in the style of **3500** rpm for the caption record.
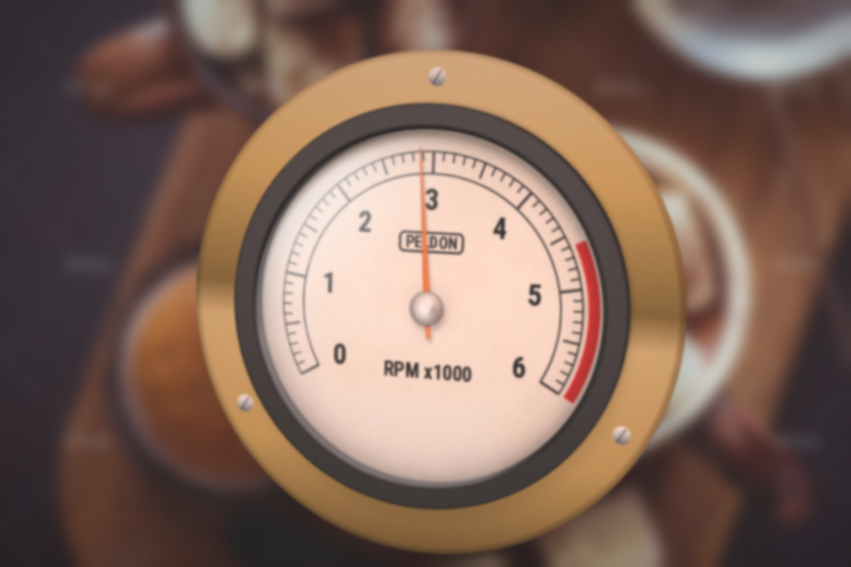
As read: **2900** rpm
